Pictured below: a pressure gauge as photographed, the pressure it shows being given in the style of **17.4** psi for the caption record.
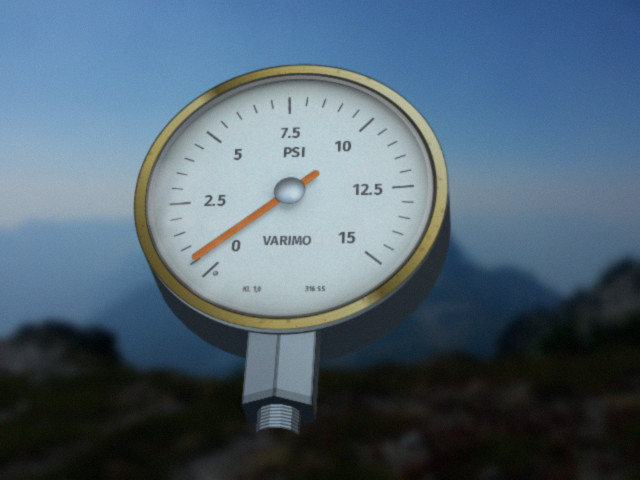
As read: **0.5** psi
